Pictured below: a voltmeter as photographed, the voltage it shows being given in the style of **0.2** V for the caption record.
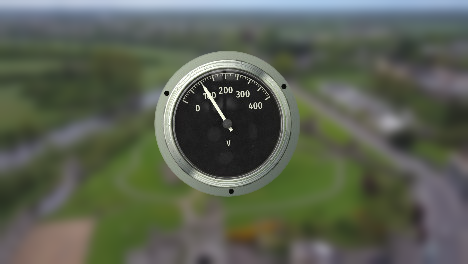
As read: **100** V
